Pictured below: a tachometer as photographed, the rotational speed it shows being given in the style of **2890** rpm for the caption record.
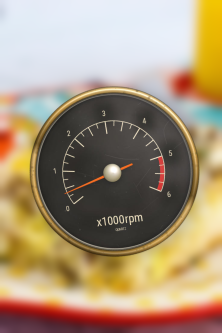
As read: **375** rpm
